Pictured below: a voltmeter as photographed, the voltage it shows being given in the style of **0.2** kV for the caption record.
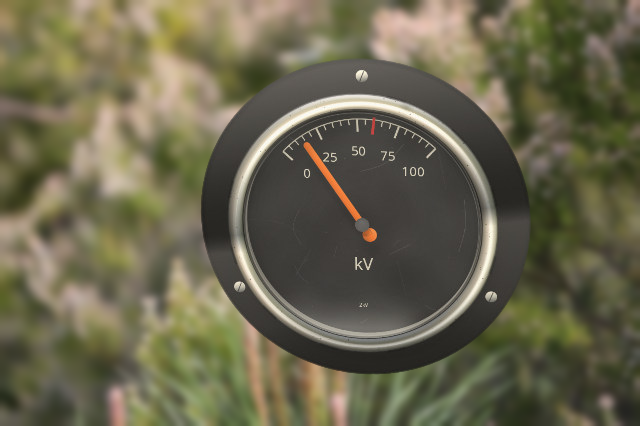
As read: **15** kV
